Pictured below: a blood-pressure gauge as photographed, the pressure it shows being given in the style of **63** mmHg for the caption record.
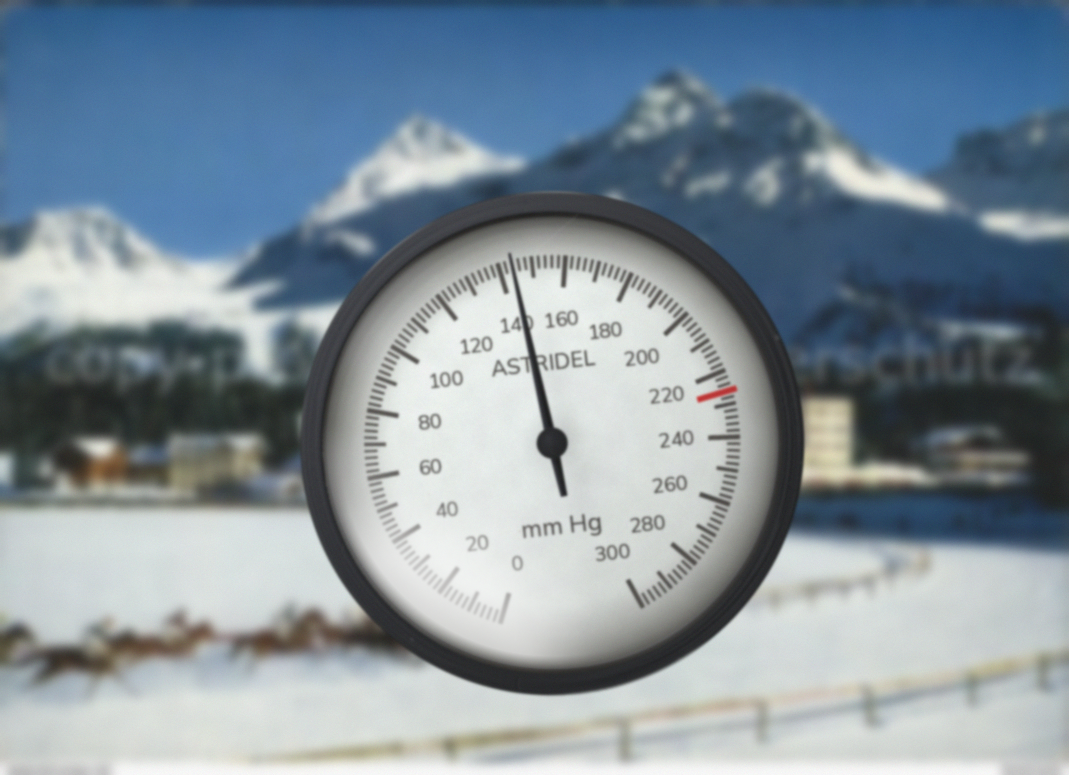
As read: **144** mmHg
